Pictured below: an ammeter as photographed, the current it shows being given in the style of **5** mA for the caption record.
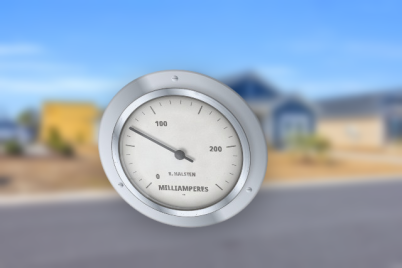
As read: **70** mA
